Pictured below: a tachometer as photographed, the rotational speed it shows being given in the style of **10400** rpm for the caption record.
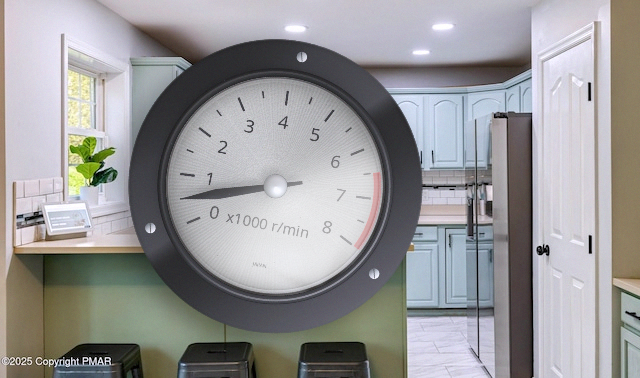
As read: **500** rpm
